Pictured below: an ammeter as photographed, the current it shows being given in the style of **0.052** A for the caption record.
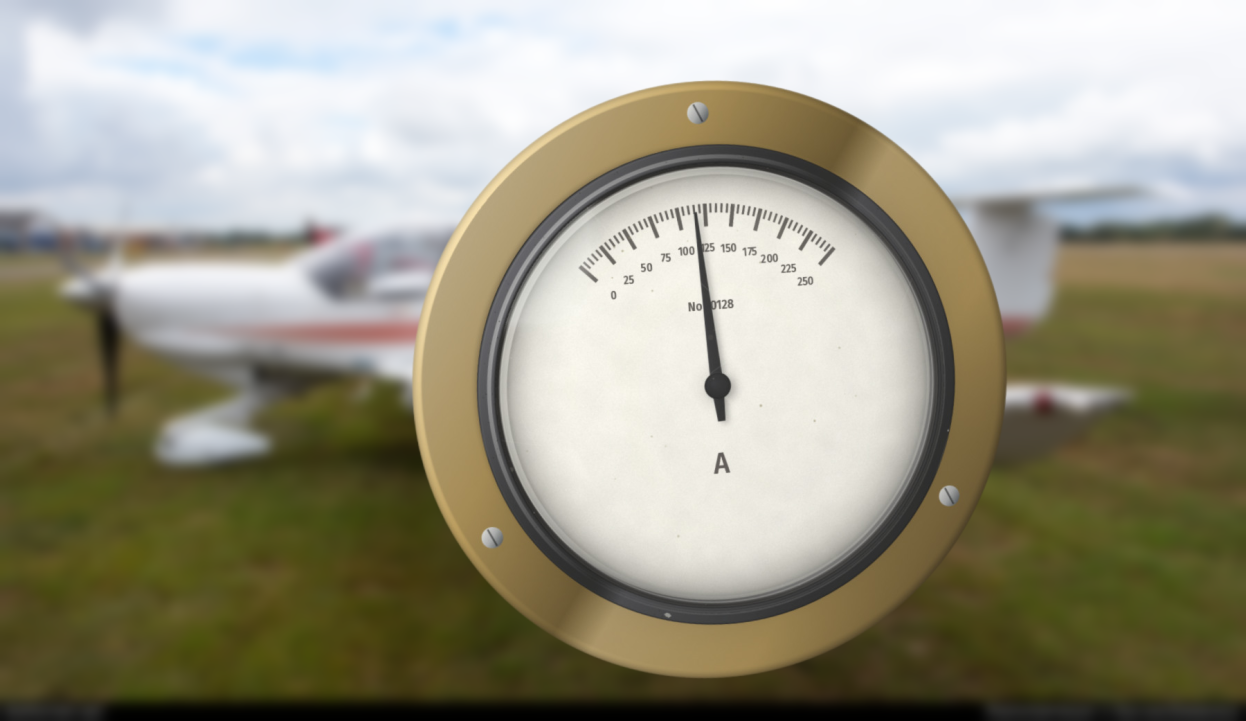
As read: **115** A
